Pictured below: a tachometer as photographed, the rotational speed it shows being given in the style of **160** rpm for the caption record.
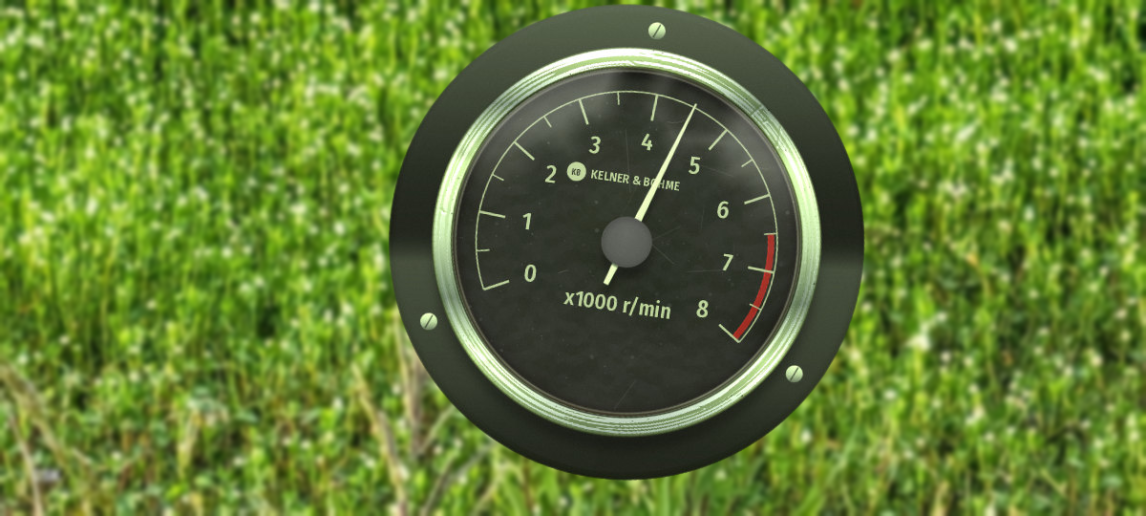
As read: **4500** rpm
